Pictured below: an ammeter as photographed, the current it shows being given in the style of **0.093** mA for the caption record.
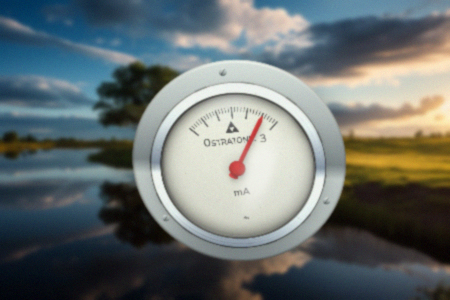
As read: **2.5** mA
